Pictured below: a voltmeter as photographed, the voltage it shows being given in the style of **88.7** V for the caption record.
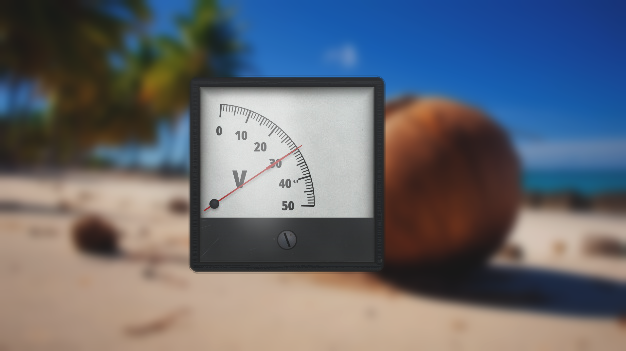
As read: **30** V
